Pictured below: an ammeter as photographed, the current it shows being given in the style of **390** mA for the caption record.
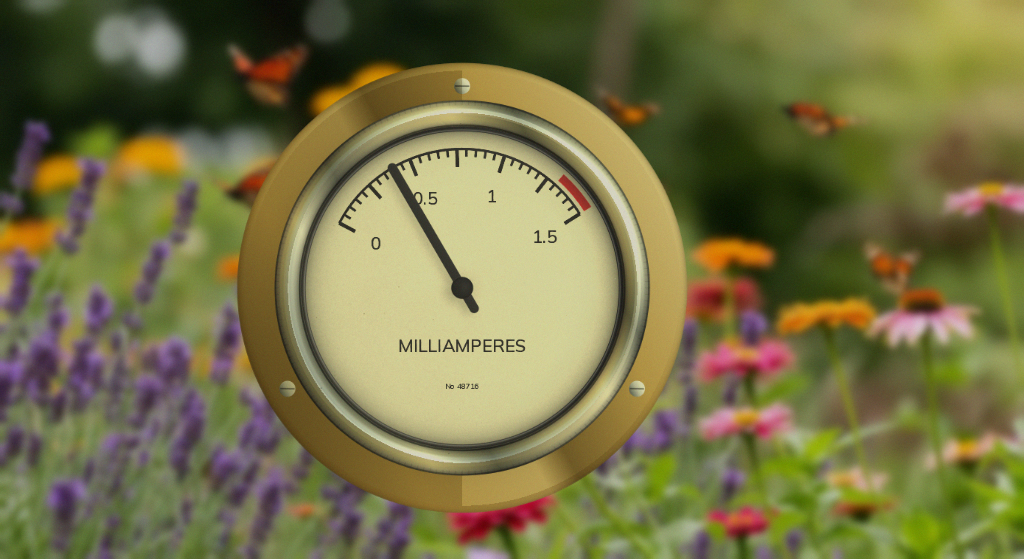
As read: **0.4** mA
